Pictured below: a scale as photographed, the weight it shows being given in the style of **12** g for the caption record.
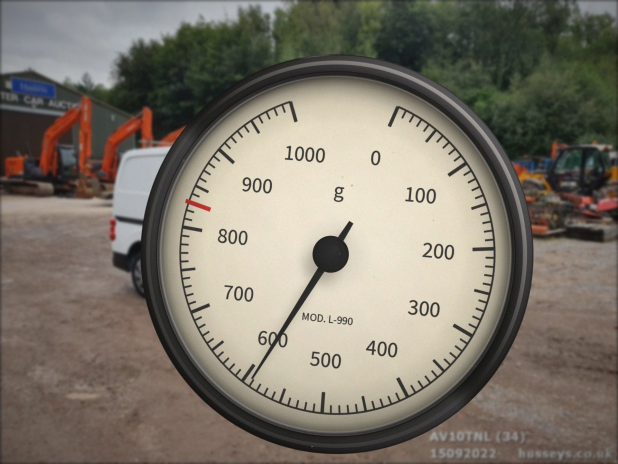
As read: **590** g
